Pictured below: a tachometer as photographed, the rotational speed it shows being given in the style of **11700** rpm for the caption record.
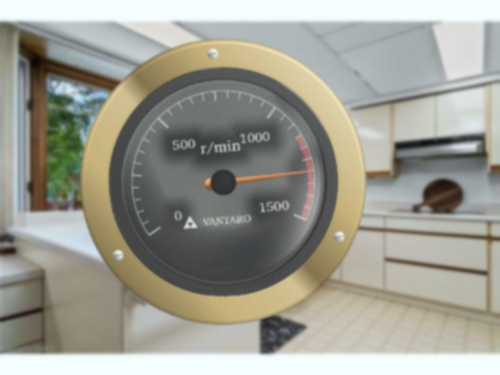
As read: **1300** rpm
